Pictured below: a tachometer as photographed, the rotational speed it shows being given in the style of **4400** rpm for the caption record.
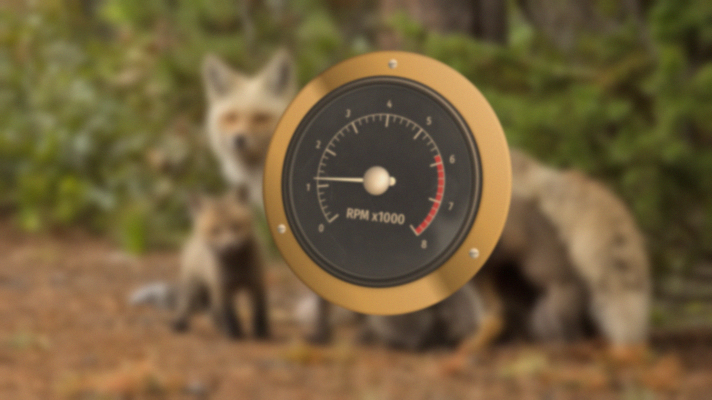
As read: **1200** rpm
